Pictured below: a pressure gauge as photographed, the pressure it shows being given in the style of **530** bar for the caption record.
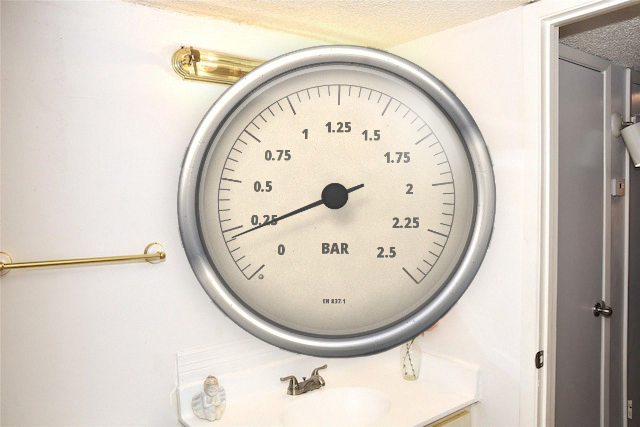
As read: **0.2** bar
